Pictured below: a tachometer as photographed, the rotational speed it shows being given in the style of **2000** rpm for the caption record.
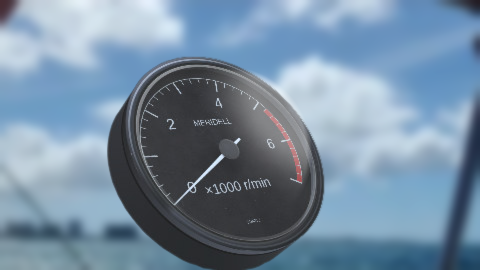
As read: **0** rpm
